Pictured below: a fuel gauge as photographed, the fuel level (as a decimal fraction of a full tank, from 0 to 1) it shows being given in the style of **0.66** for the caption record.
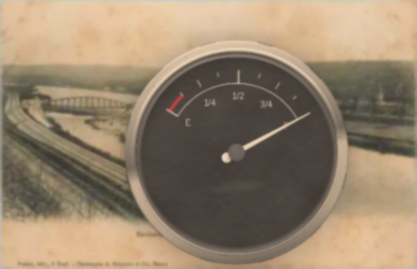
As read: **1**
